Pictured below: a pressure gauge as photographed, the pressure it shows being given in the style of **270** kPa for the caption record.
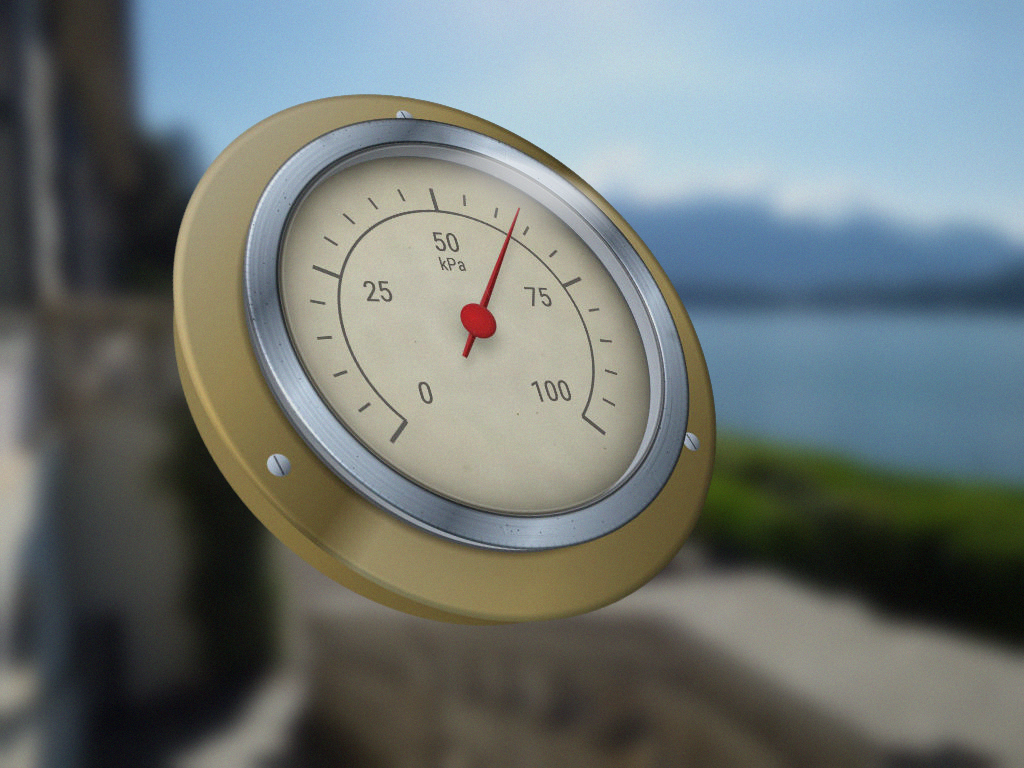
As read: **62.5** kPa
